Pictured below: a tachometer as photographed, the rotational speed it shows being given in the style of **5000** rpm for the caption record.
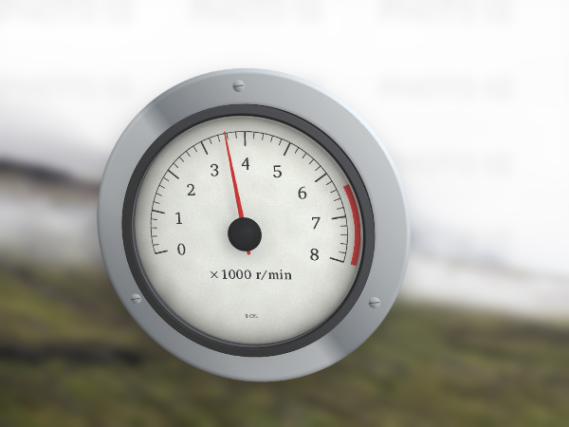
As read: **3600** rpm
